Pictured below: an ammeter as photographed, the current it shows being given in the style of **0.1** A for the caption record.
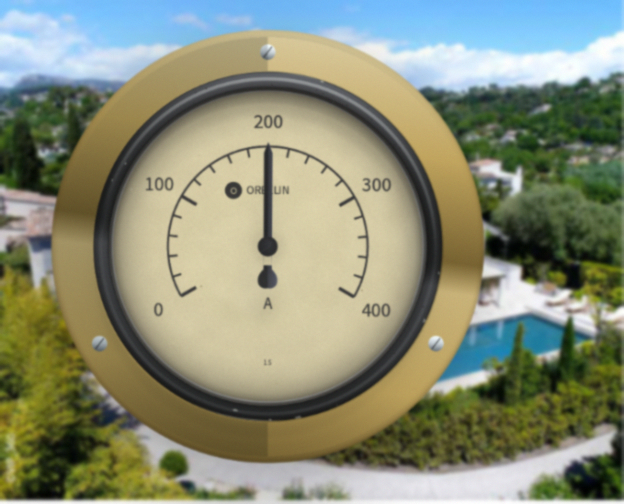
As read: **200** A
